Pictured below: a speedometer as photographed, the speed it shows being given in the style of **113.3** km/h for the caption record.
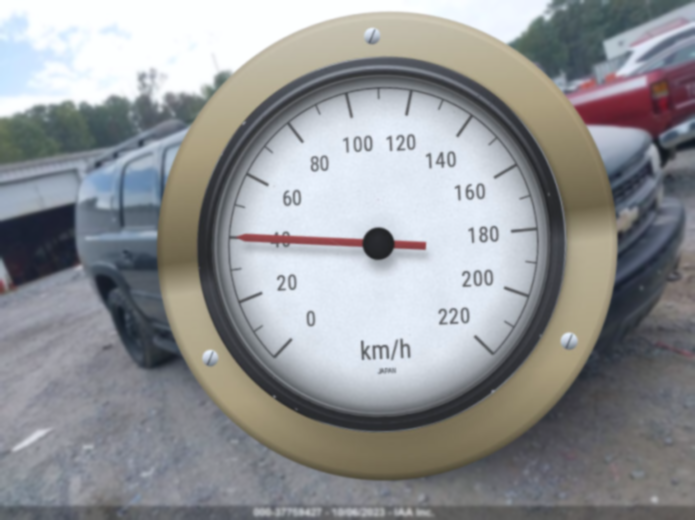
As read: **40** km/h
